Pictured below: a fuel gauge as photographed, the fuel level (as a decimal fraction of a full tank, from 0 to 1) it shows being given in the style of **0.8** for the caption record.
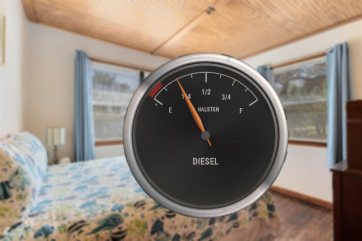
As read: **0.25**
